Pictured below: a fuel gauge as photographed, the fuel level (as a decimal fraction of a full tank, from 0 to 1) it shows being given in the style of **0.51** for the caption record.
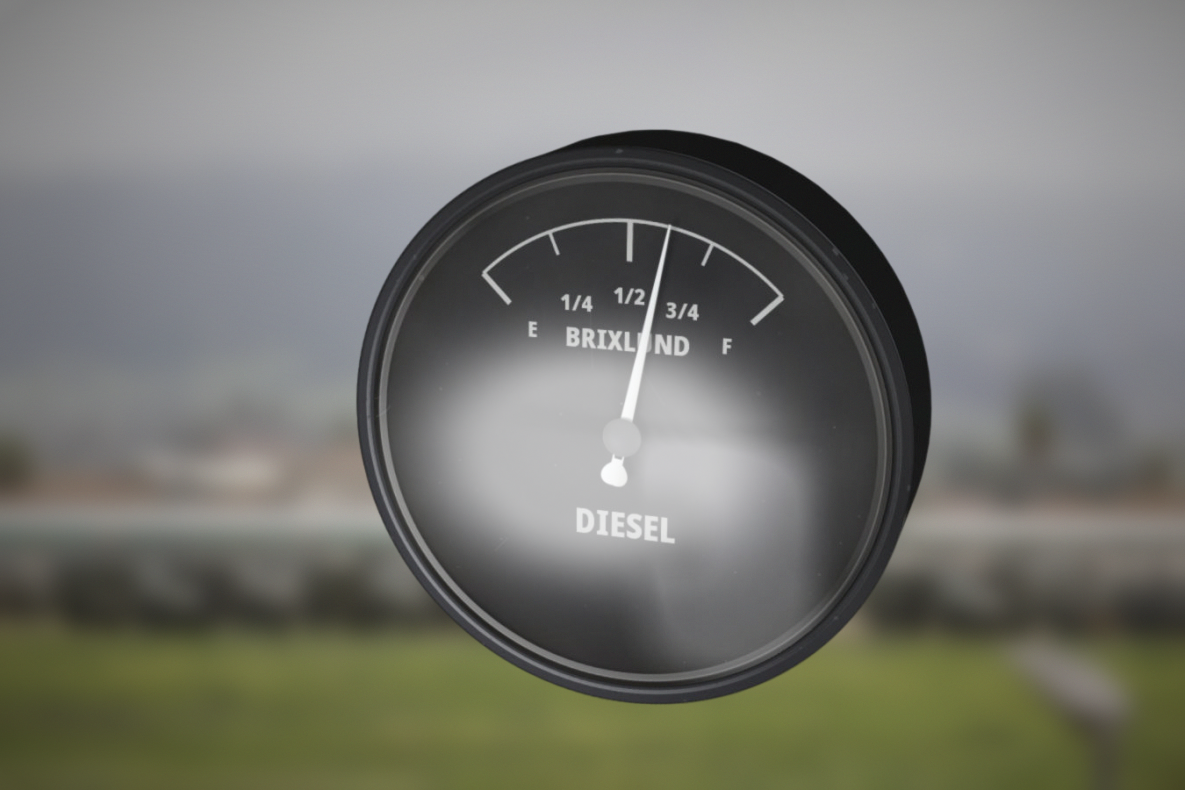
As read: **0.625**
